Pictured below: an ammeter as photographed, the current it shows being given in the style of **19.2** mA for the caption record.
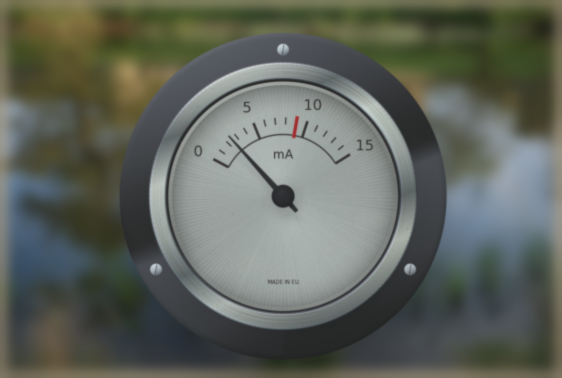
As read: **2.5** mA
